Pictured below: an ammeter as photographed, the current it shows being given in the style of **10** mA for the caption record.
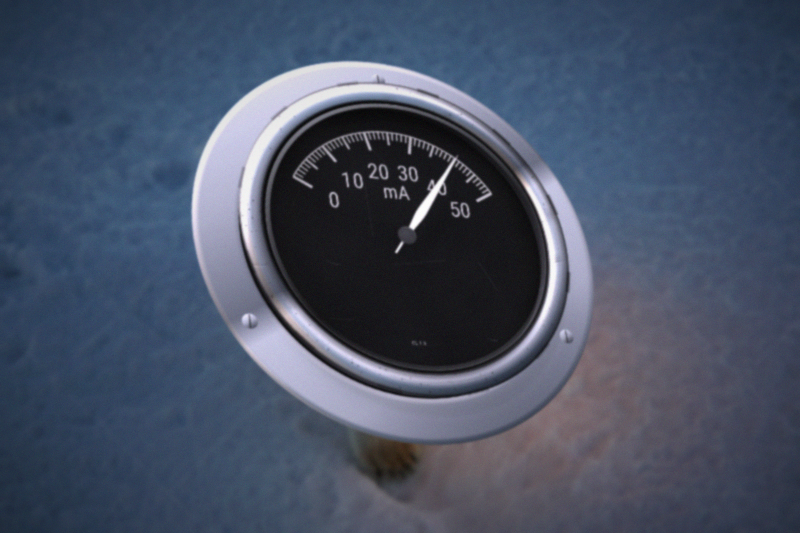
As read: **40** mA
